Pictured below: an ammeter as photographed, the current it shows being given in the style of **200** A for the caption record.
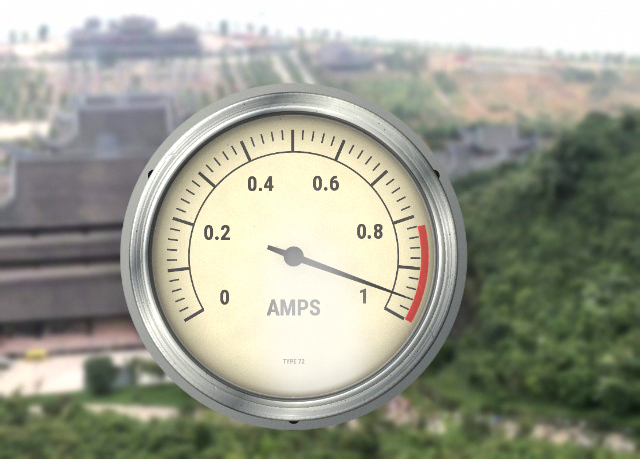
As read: **0.96** A
